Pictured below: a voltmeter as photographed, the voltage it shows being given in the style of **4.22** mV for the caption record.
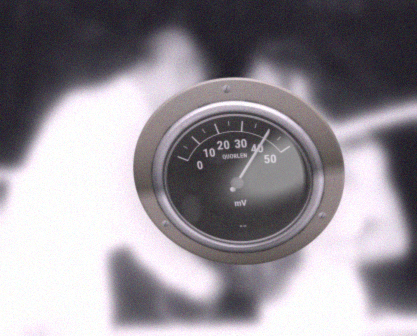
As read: **40** mV
